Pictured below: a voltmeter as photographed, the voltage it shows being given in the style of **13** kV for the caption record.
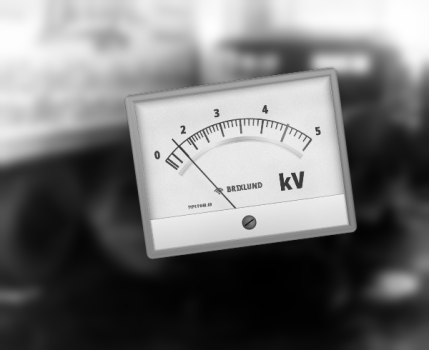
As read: **1.5** kV
